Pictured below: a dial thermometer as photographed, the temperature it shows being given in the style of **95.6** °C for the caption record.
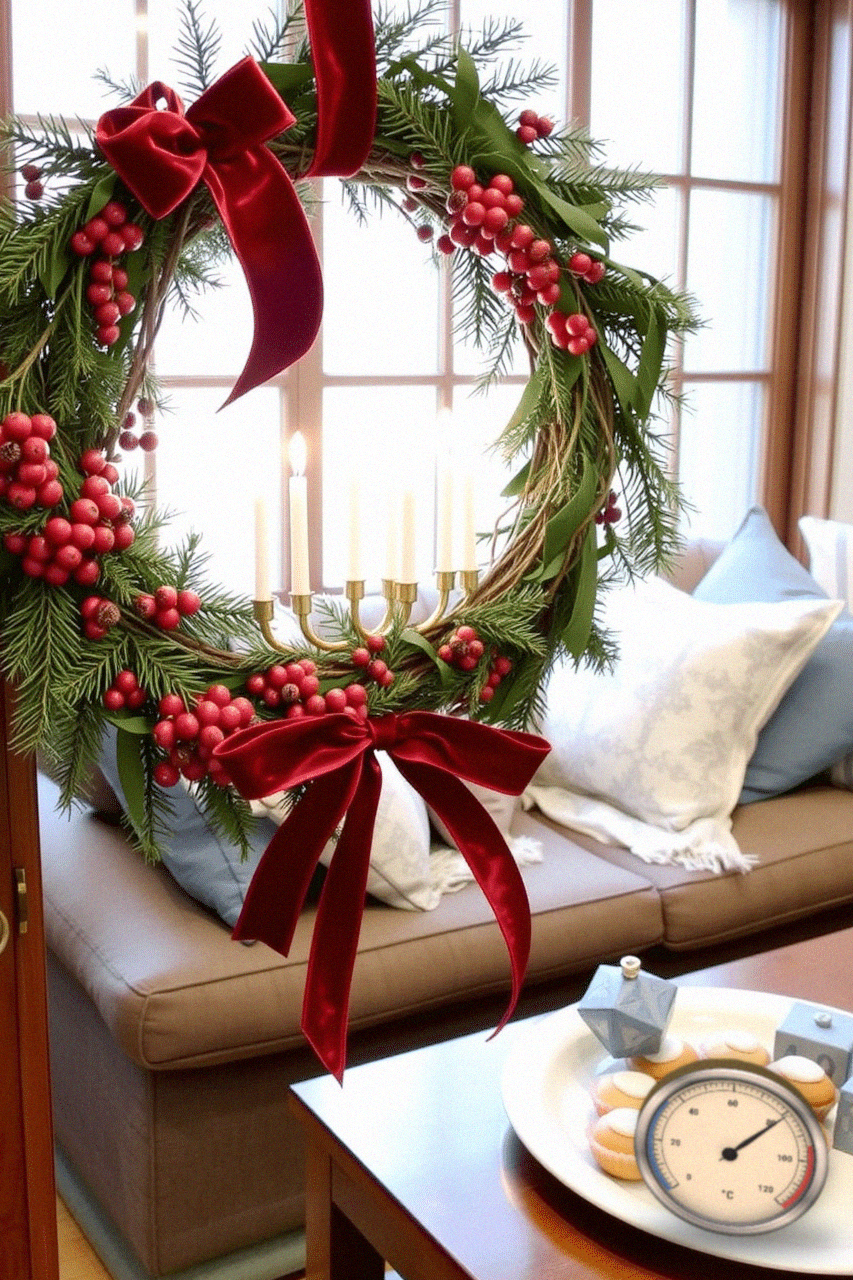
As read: **80** °C
